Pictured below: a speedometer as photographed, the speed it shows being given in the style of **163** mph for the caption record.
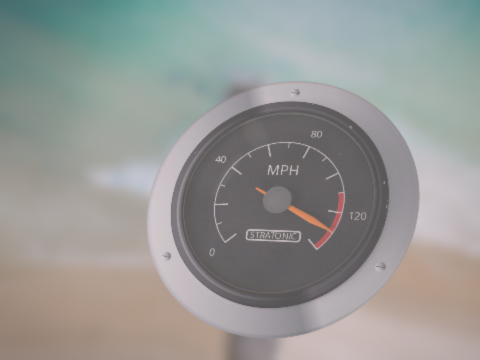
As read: **130** mph
